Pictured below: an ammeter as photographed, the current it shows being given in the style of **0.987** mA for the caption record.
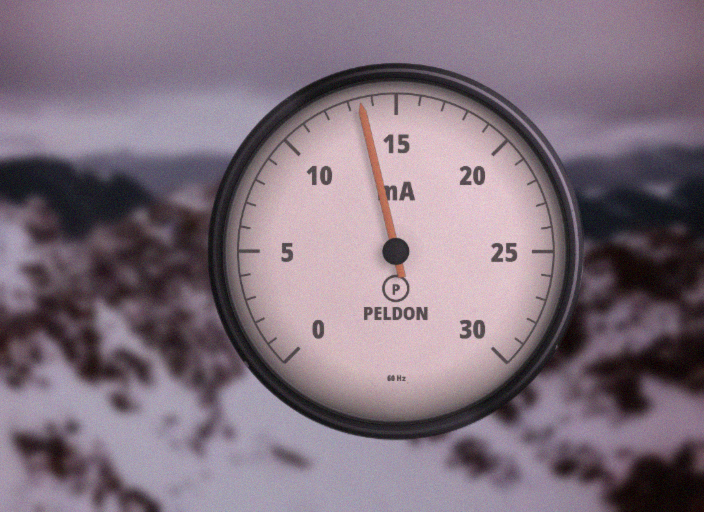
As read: **13.5** mA
